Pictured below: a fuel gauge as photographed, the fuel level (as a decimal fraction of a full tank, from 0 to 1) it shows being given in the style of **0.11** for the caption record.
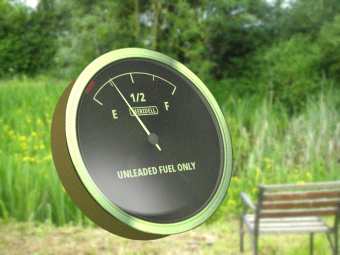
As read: **0.25**
